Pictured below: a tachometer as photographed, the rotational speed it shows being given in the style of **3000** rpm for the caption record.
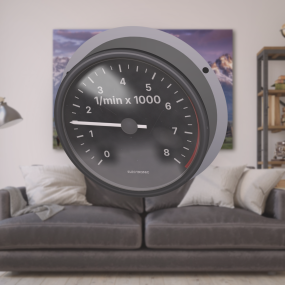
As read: **1500** rpm
